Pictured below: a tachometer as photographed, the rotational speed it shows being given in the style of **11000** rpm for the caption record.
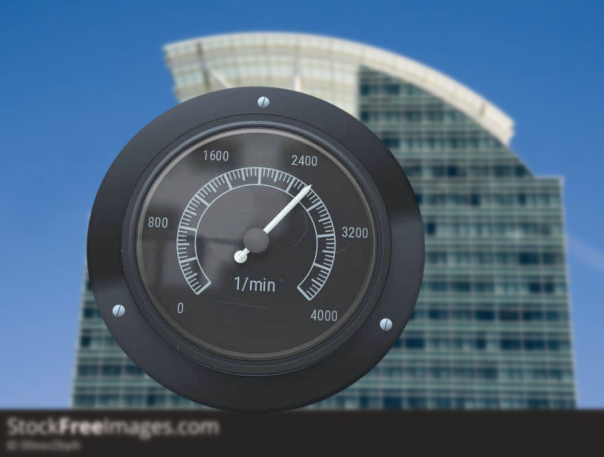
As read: **2600** rpm
